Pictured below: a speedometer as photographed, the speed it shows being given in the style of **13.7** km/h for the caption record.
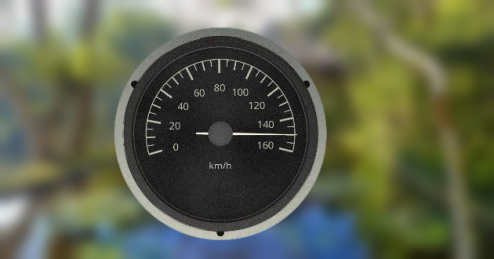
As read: **150** km/h
